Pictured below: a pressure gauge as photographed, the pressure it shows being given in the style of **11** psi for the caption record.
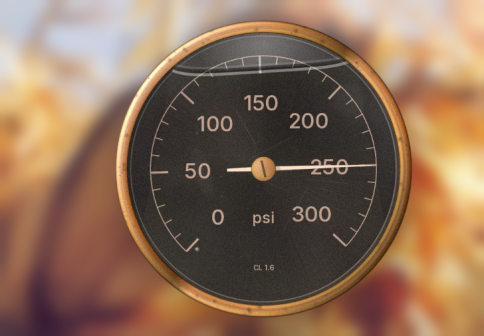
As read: **250** psi
